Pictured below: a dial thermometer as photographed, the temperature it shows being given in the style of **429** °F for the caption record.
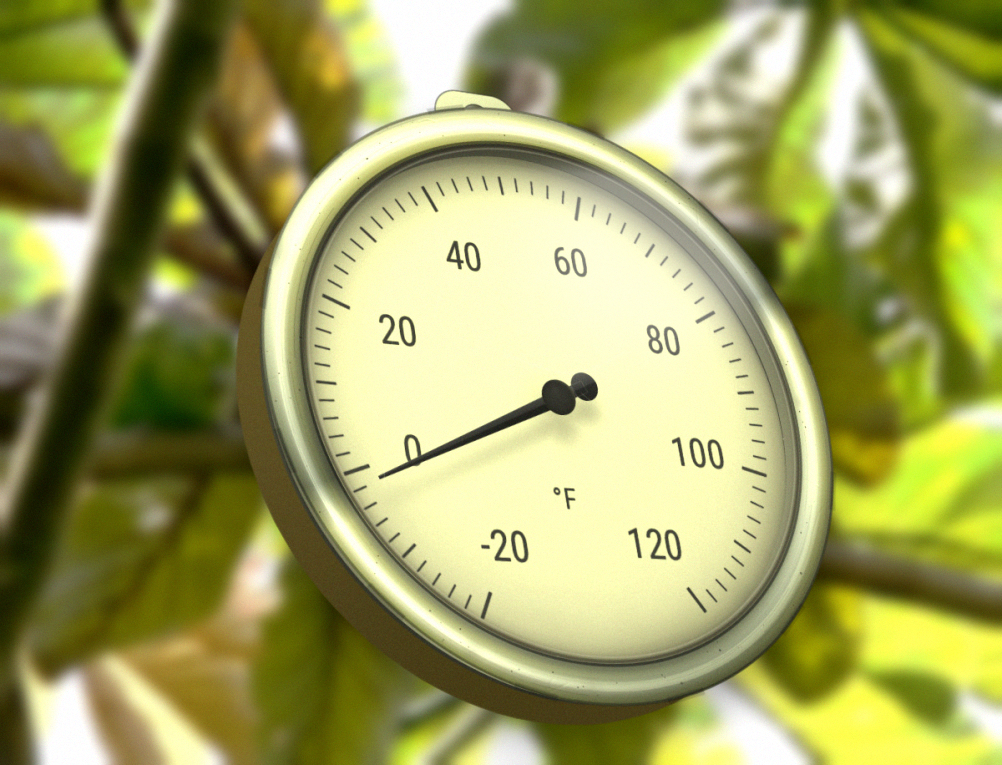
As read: **-2** °F
